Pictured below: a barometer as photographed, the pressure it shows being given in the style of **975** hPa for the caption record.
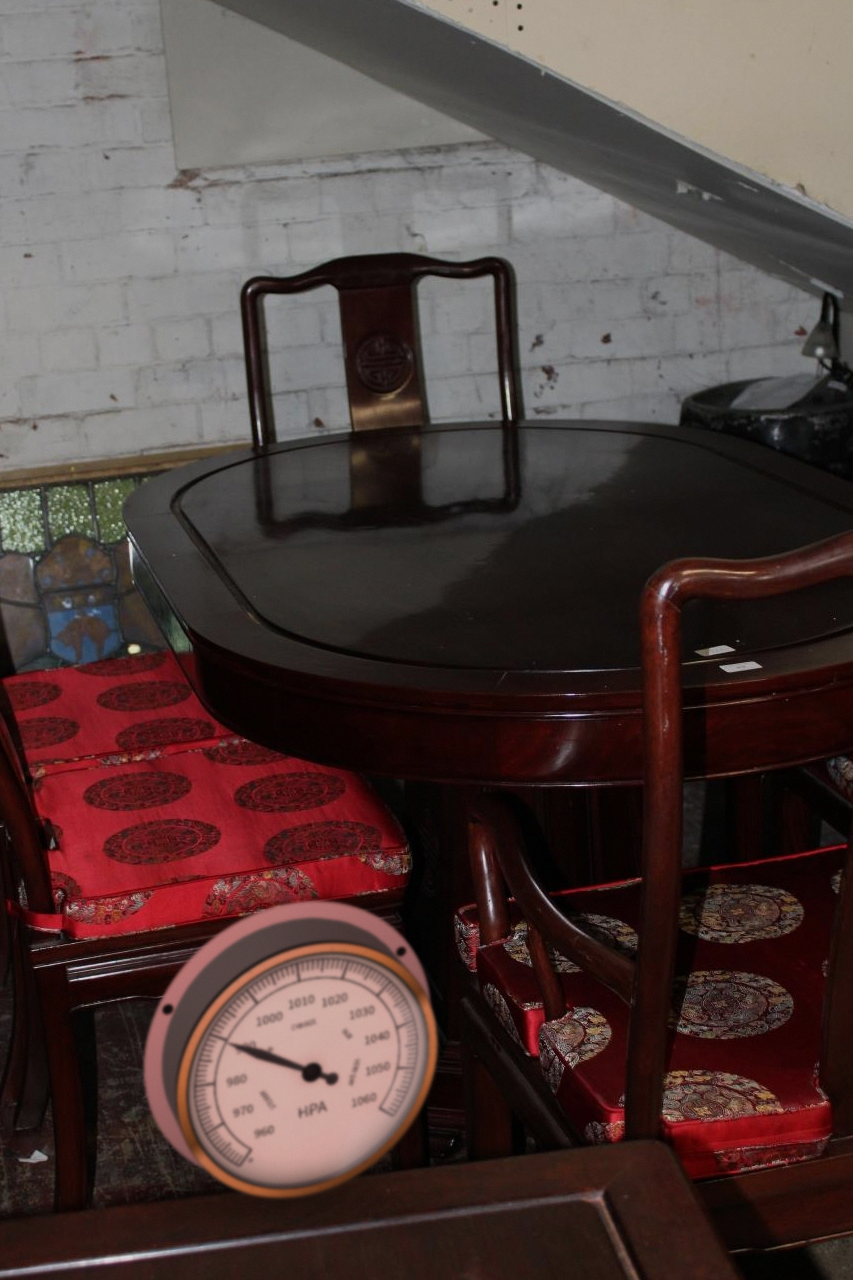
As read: **990** hPa
